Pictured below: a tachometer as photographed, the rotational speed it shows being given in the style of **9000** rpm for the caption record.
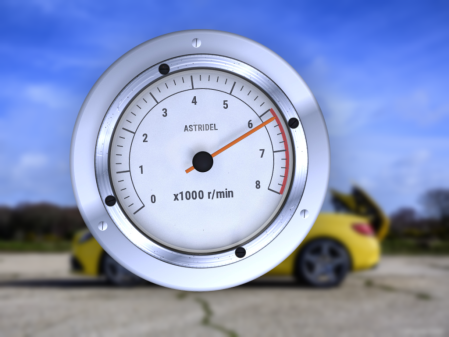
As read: **6200** rpm
